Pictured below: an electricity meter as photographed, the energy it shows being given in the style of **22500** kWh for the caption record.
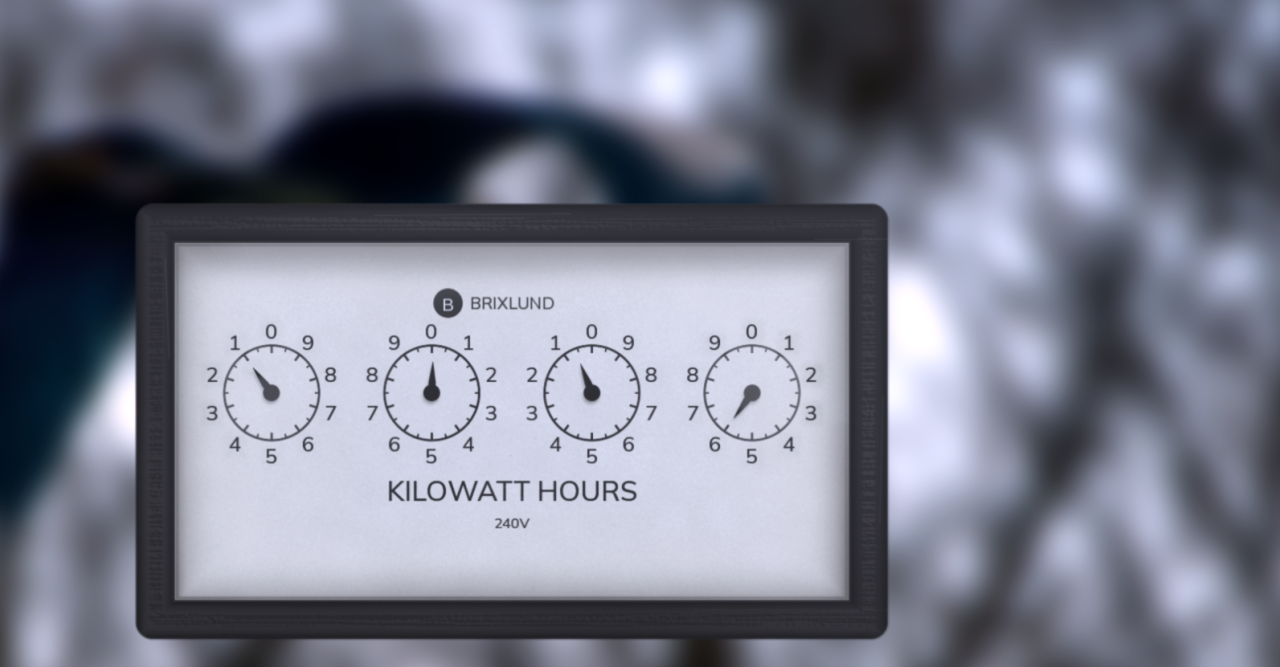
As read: **1006** kWh
